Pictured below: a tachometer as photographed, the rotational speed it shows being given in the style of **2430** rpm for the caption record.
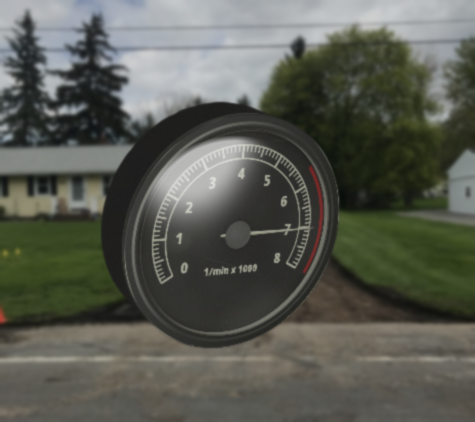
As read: **7000** rpm
